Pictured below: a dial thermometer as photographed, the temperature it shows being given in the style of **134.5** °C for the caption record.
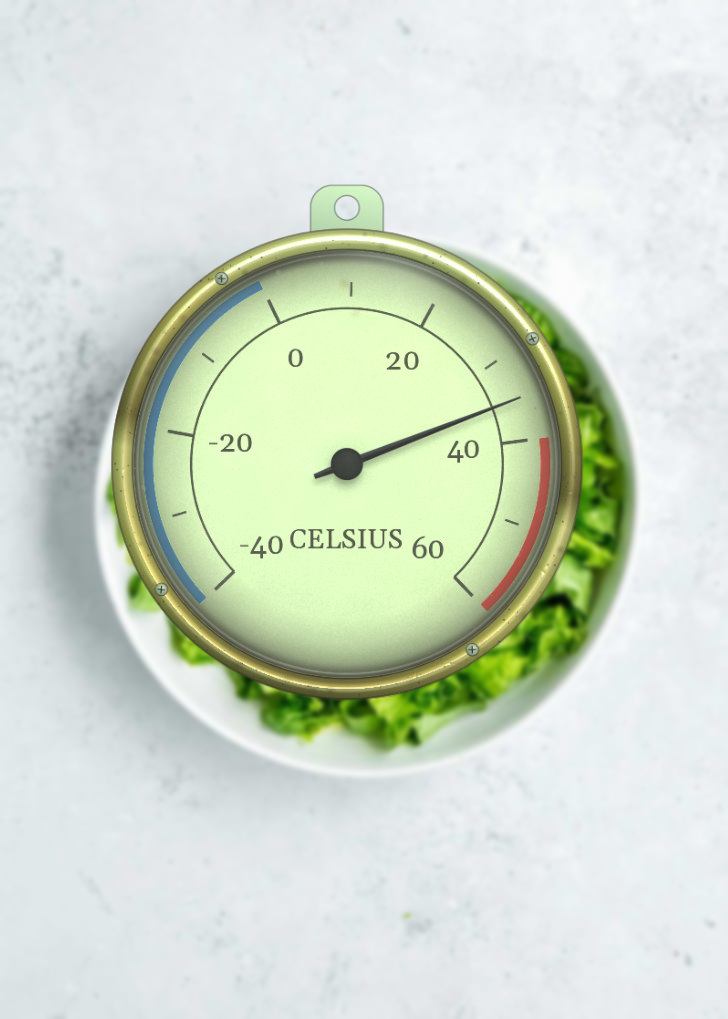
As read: **35** °C
